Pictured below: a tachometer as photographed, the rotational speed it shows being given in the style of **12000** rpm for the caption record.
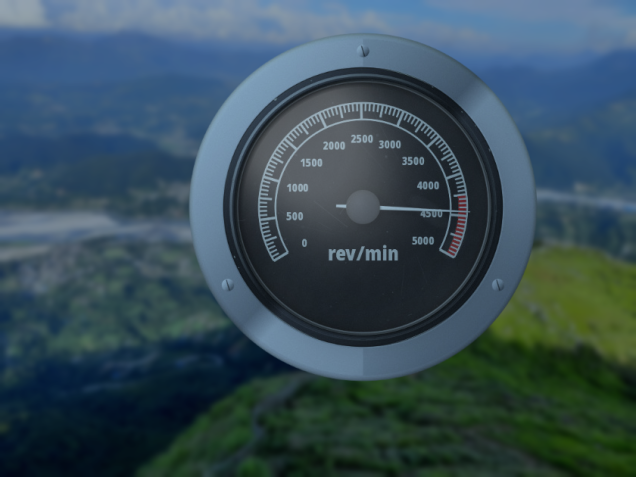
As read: **4450** rpm
